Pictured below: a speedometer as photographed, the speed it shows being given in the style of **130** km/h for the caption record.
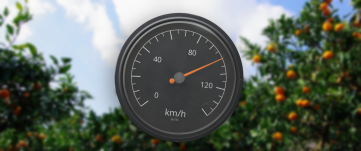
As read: **100** km/h
